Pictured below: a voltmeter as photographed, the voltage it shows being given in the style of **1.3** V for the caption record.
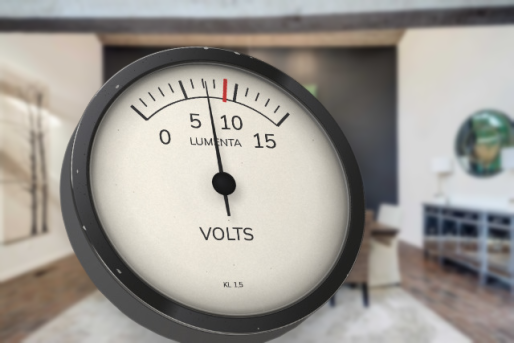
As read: **7** V
